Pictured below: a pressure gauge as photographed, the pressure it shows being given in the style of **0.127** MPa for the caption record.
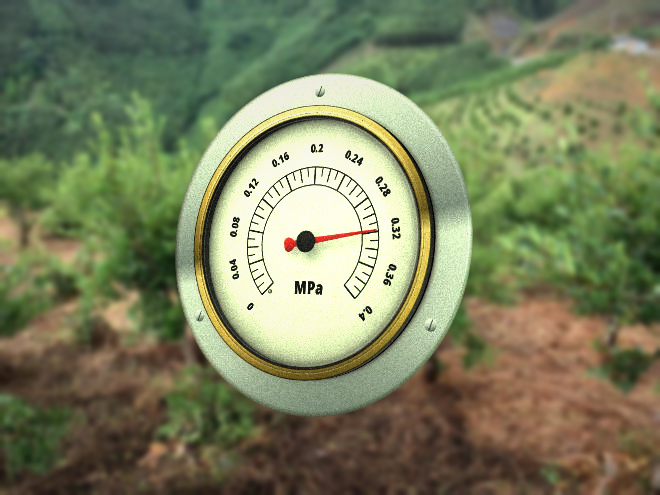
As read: **0.32** MPa
